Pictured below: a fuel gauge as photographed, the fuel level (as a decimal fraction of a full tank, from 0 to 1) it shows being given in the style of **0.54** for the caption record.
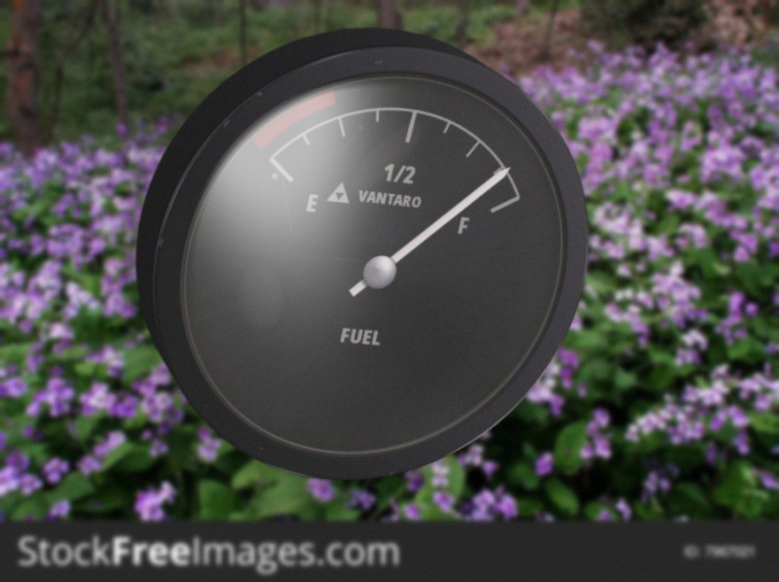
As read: **0.875**
